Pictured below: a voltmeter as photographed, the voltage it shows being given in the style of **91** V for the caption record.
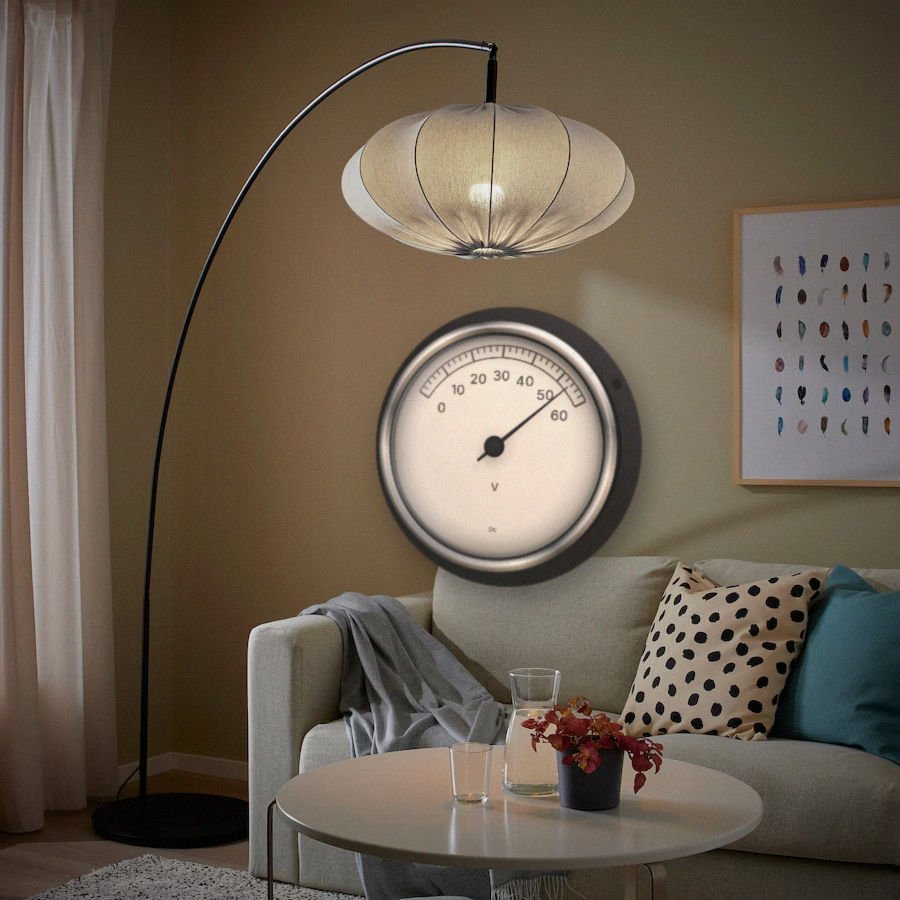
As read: **54** V
